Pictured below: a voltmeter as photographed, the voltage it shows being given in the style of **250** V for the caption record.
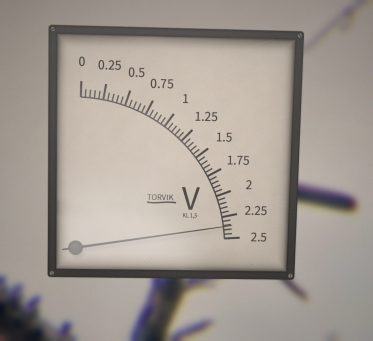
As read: **2.35** V
